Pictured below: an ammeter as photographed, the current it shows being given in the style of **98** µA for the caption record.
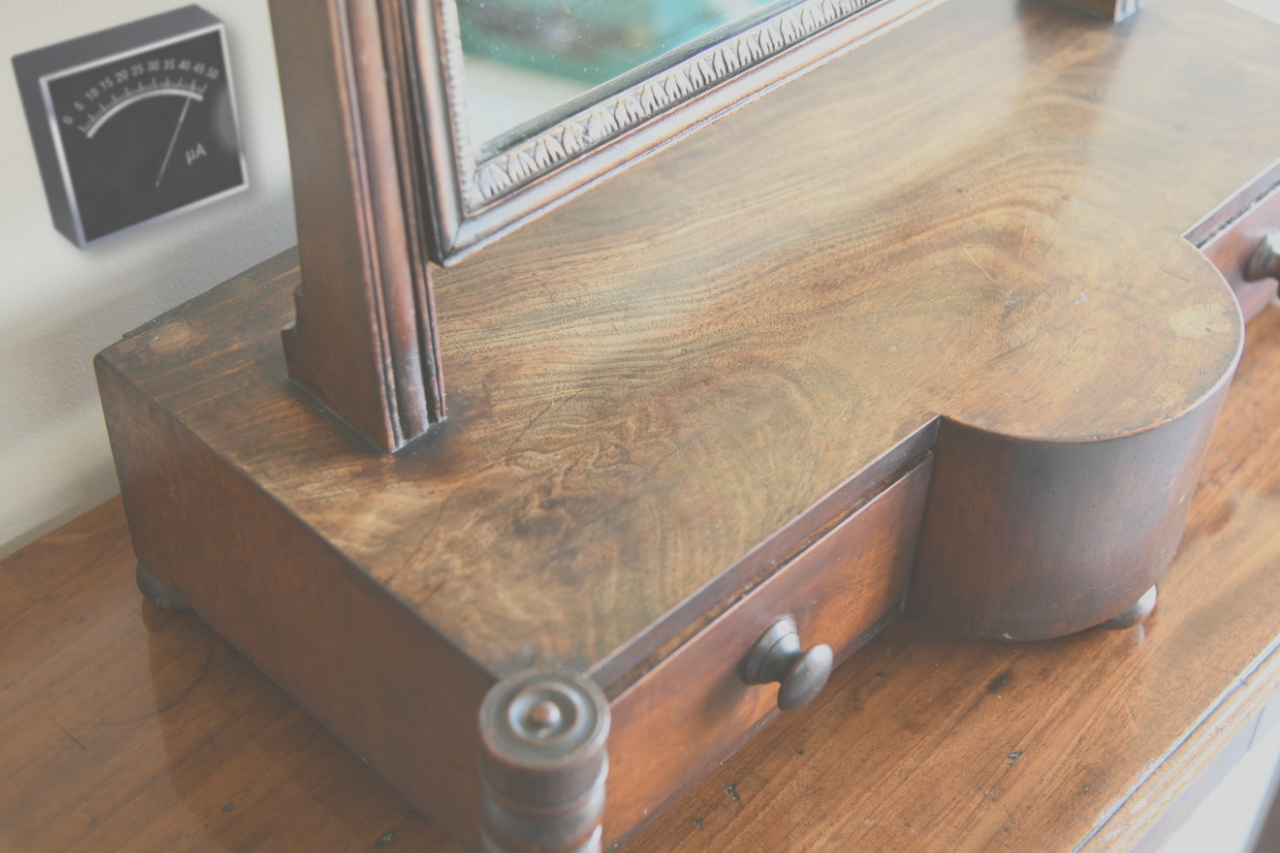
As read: **45** µA
